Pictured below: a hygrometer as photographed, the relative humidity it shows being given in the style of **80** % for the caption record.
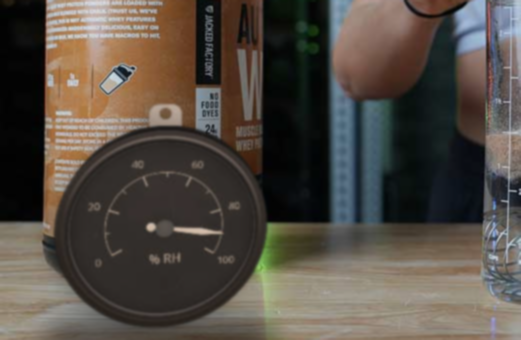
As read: **90** %
